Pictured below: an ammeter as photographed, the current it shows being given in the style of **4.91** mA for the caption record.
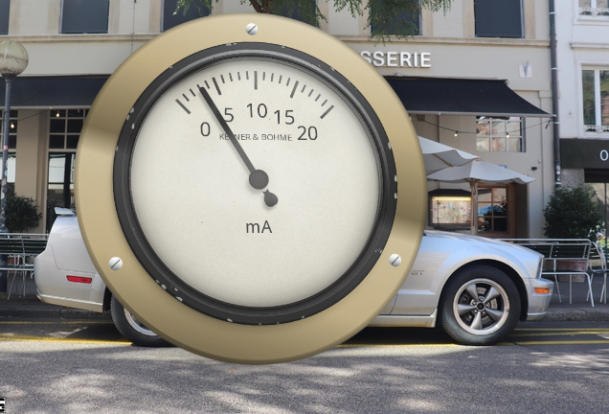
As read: **3** mA
